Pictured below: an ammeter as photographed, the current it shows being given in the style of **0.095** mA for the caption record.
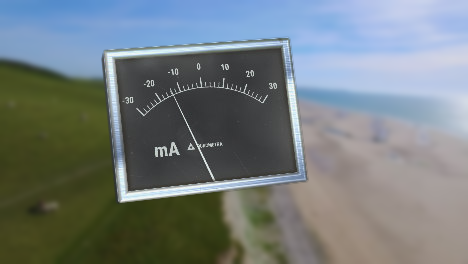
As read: **-14** mA
